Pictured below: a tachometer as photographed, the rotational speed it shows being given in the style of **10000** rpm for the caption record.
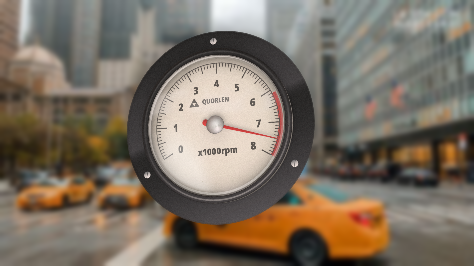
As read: **7500** rpm
